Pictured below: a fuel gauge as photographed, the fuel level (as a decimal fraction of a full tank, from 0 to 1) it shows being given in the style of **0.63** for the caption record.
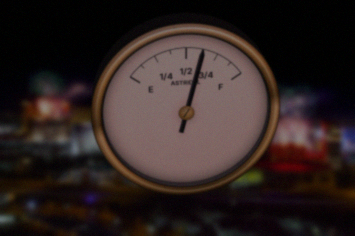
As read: **0.625**
